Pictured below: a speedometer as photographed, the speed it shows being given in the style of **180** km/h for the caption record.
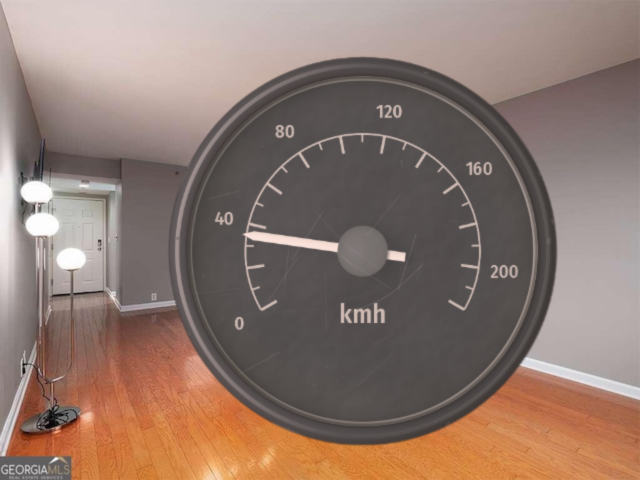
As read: **35** km/h
